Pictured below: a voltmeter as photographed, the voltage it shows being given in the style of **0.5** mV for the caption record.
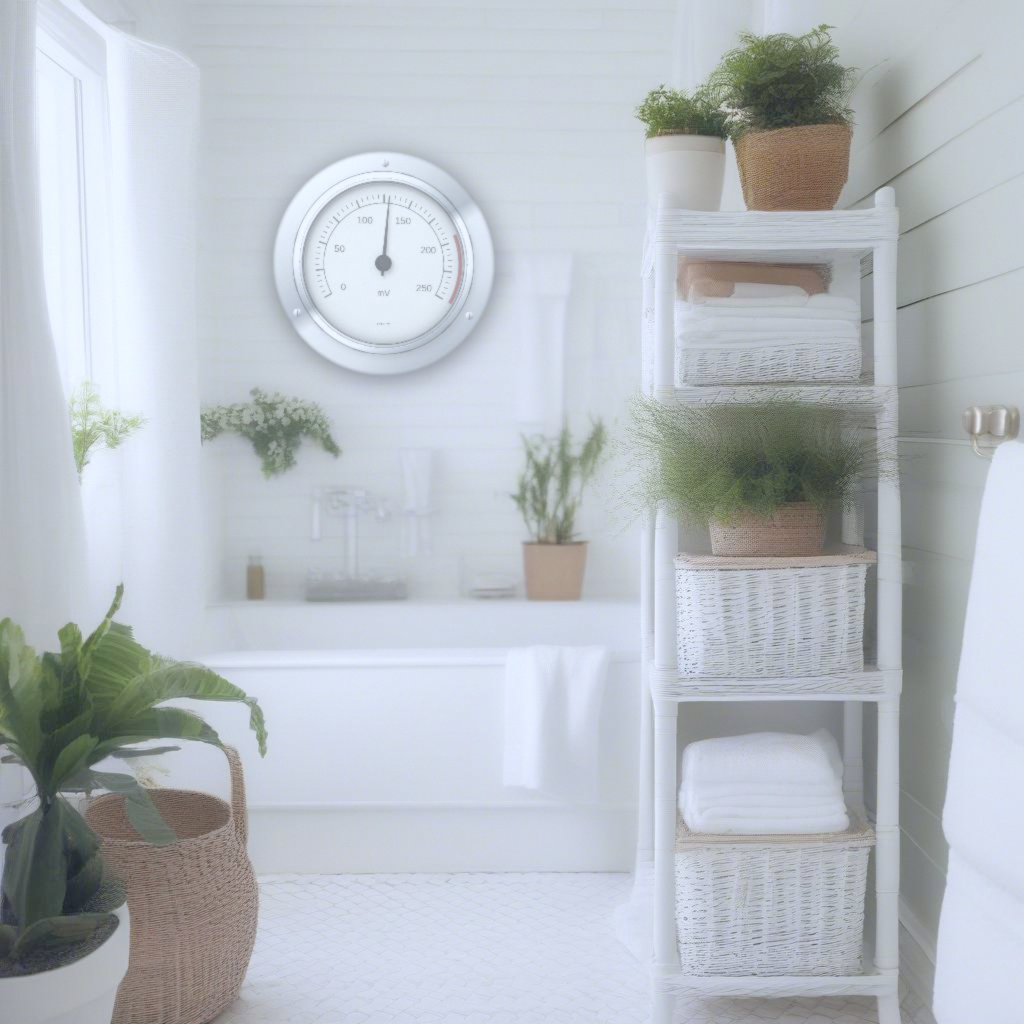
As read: **130** mV
